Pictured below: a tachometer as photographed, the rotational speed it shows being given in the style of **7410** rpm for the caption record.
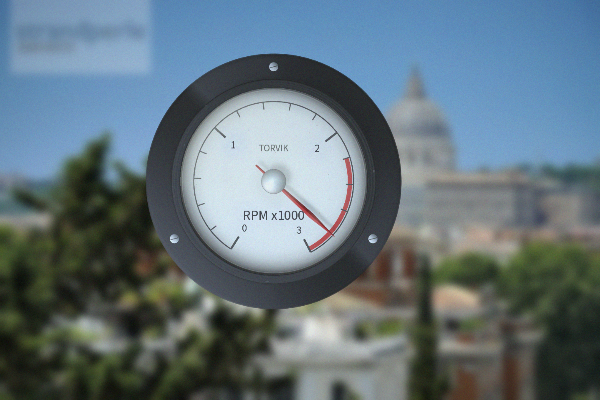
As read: **2800** rpm
